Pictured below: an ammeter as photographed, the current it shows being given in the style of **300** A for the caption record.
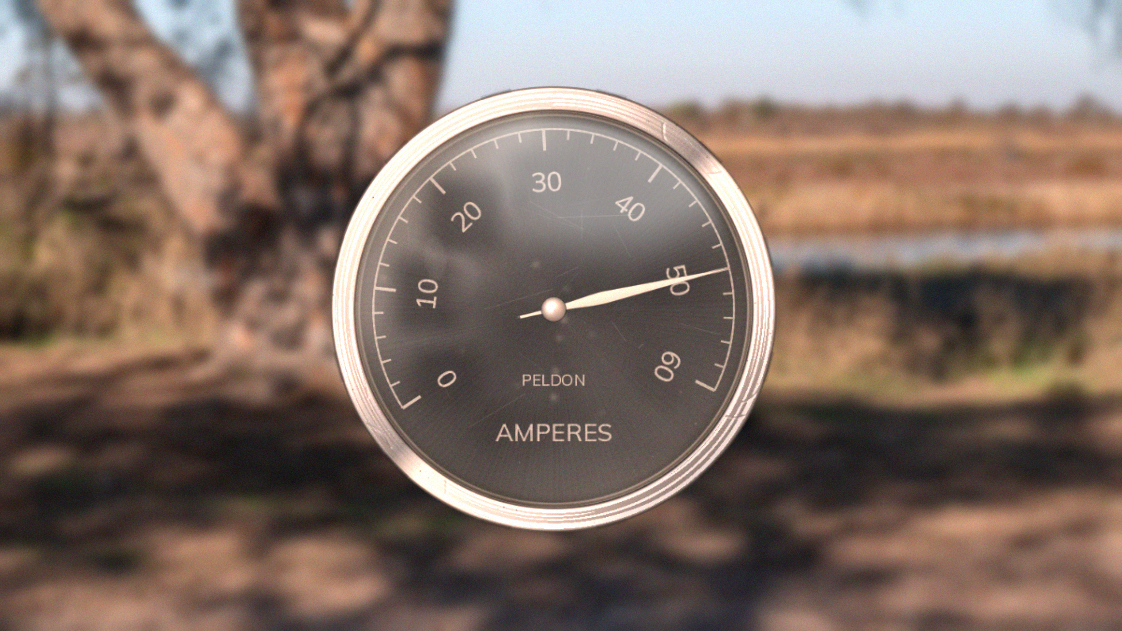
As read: **50** A
